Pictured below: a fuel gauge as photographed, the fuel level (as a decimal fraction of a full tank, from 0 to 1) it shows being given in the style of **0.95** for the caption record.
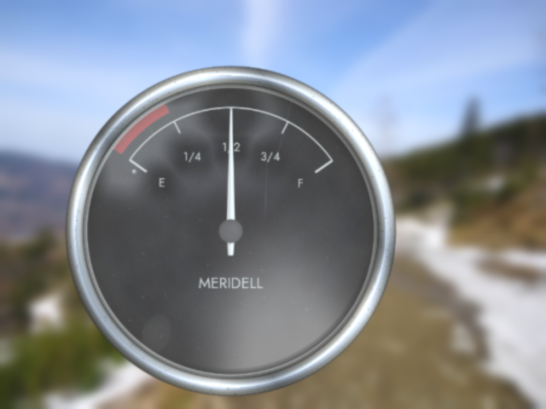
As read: **0.5**
